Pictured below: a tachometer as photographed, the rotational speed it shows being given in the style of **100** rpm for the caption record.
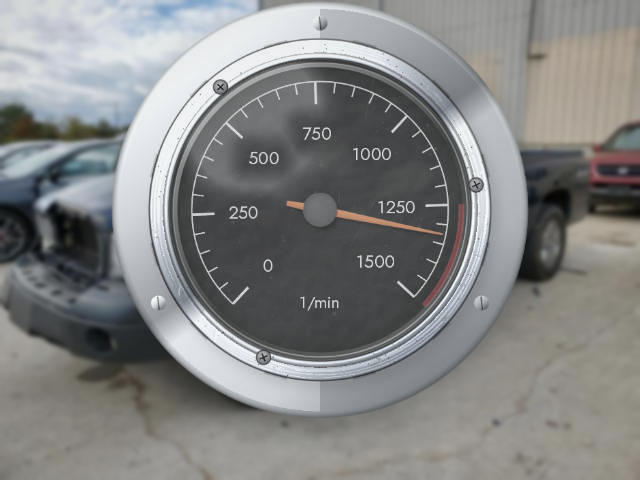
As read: **1325** rpm
